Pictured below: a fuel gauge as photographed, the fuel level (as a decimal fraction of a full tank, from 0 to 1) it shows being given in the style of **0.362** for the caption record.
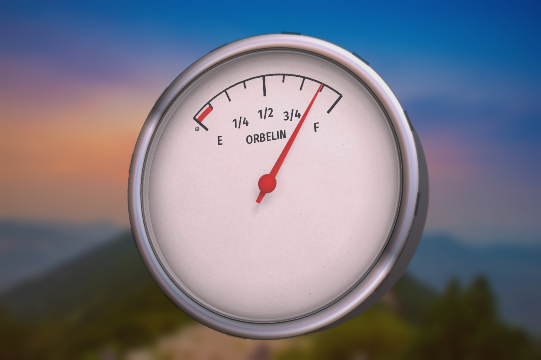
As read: **0.875**
